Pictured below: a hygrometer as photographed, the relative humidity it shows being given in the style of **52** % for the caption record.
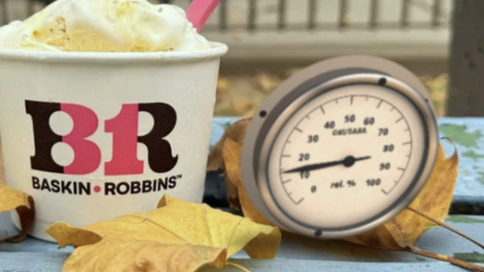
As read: **15** %
